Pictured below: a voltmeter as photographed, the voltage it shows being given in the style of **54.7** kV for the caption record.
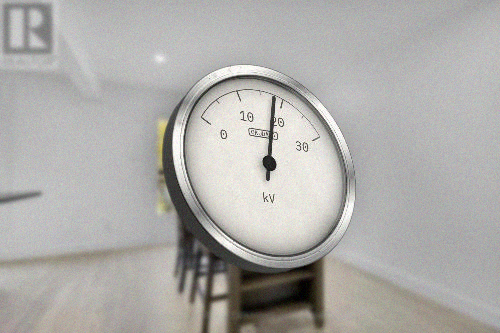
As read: **17.5** kV
